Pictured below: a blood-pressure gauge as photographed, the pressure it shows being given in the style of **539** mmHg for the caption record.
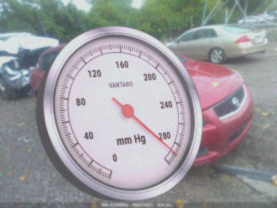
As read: **290** mmHg
